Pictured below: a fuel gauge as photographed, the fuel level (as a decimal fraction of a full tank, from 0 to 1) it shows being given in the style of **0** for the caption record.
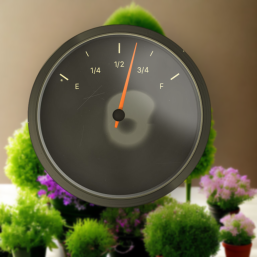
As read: **0.625**
